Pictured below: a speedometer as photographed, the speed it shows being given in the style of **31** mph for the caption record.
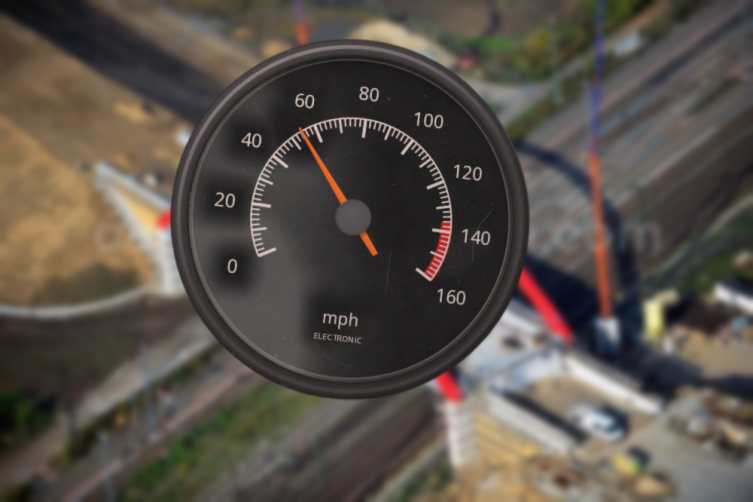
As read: **54** mph
